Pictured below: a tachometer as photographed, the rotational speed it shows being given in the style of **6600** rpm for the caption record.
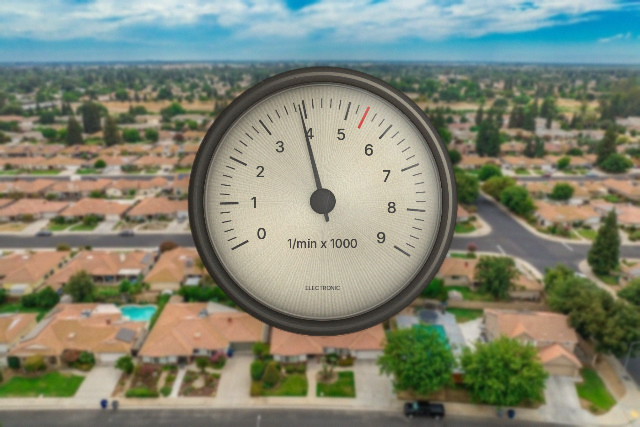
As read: **3900** rpm
